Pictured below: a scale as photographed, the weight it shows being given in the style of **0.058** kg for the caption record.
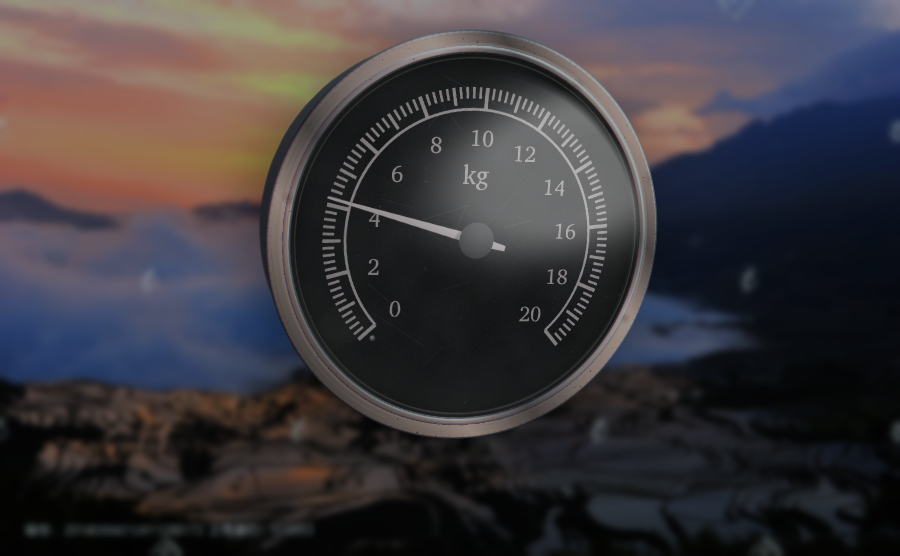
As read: **4.2** kg
